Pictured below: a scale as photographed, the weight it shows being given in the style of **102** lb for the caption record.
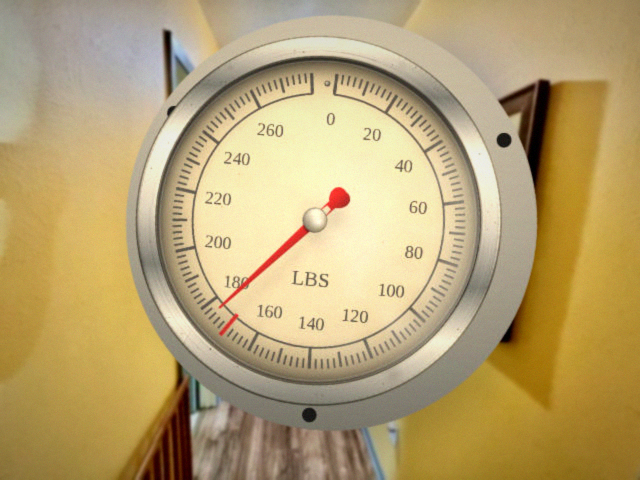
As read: **176** lb
